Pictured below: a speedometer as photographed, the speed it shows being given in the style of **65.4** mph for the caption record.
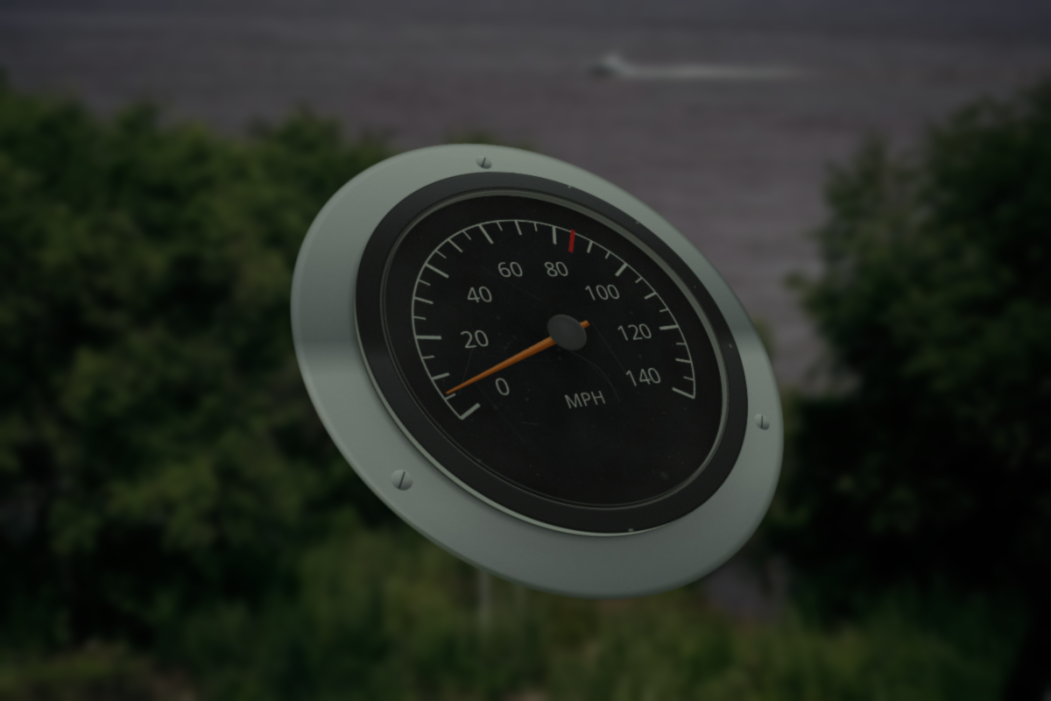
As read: **5** mph
